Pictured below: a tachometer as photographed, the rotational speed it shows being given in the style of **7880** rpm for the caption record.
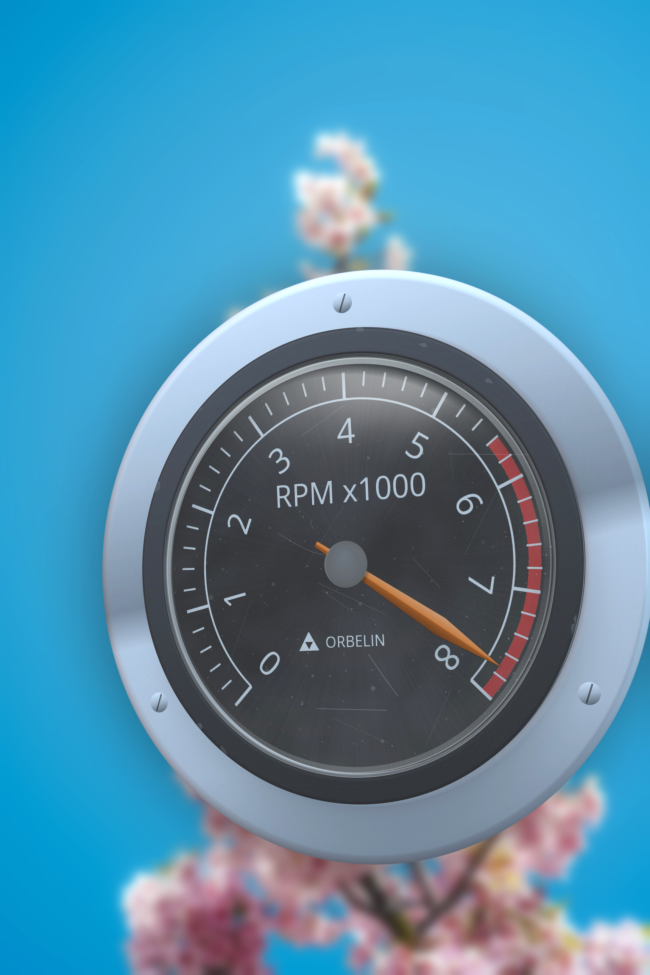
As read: **7700** rpm
